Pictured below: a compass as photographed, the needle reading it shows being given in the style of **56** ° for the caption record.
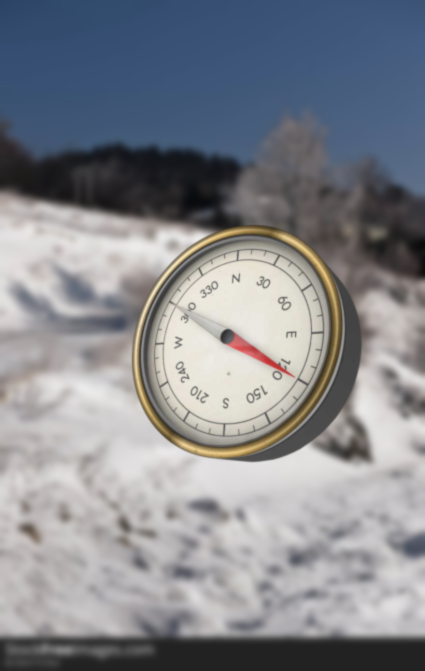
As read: **120** °
